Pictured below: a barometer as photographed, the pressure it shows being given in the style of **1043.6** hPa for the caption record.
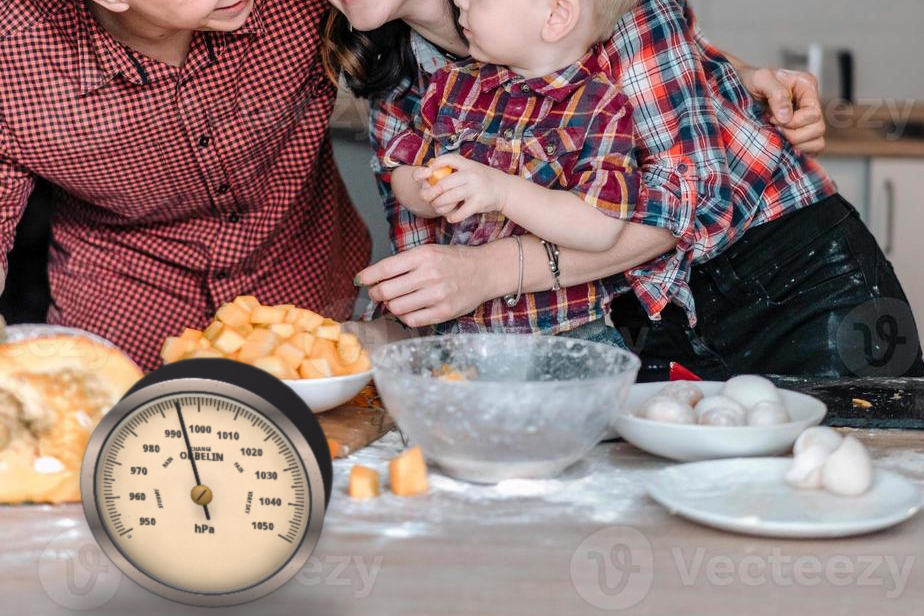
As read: **995** hPa
